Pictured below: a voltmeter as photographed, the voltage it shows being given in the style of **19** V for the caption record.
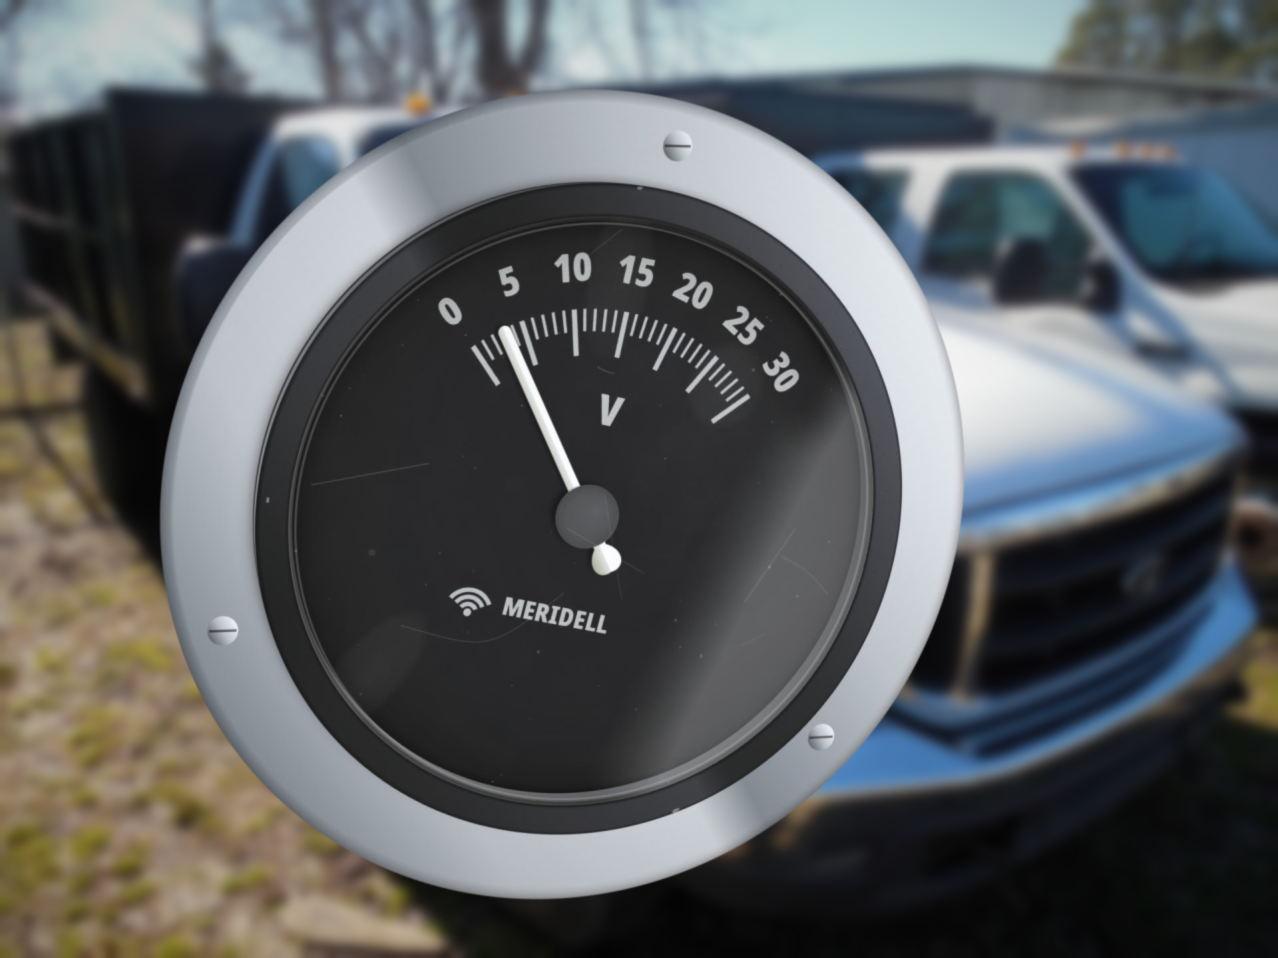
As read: **3** V
